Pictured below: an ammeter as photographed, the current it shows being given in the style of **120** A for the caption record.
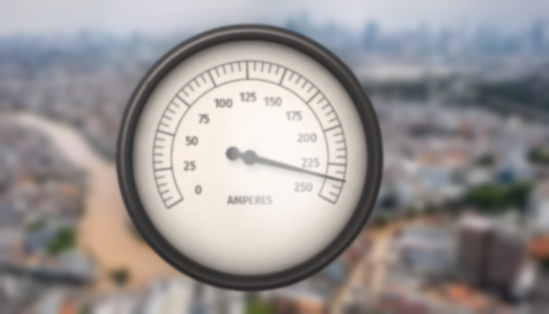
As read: **235** A
